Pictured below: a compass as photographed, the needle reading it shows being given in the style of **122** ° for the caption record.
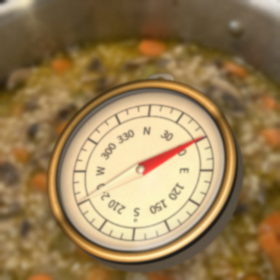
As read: **60** °
